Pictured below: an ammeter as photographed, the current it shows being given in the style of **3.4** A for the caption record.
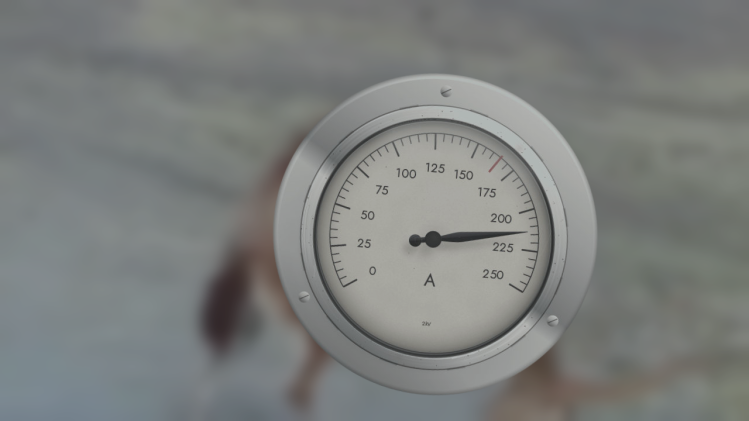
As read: **212.5** A
